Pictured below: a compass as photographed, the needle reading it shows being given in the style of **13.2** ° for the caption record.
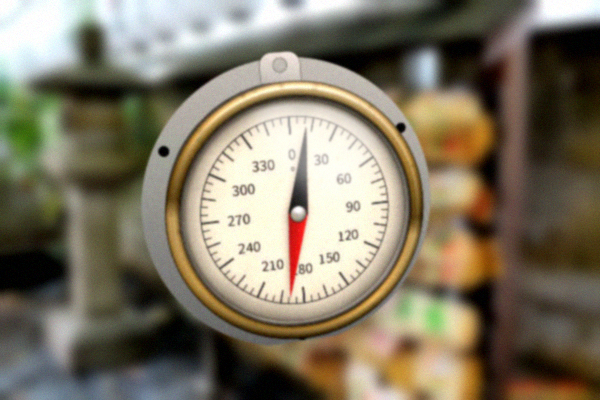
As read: **190** °
